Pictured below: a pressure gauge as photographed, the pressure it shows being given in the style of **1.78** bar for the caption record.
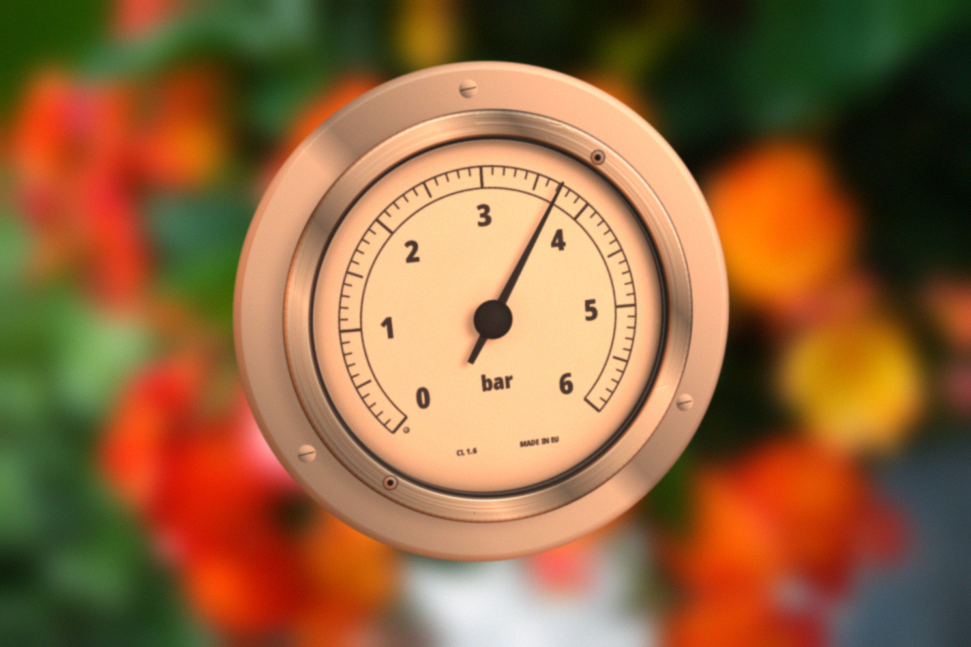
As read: **3.7** bar
